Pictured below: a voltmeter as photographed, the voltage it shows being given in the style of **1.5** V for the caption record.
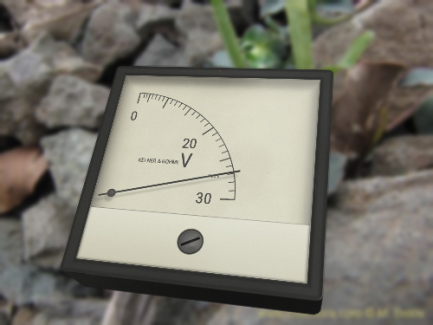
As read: **27** V
